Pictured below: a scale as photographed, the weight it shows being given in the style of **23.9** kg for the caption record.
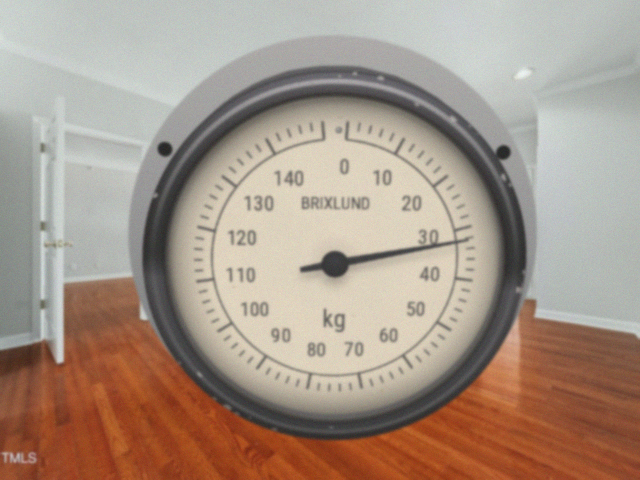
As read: **32** kg
